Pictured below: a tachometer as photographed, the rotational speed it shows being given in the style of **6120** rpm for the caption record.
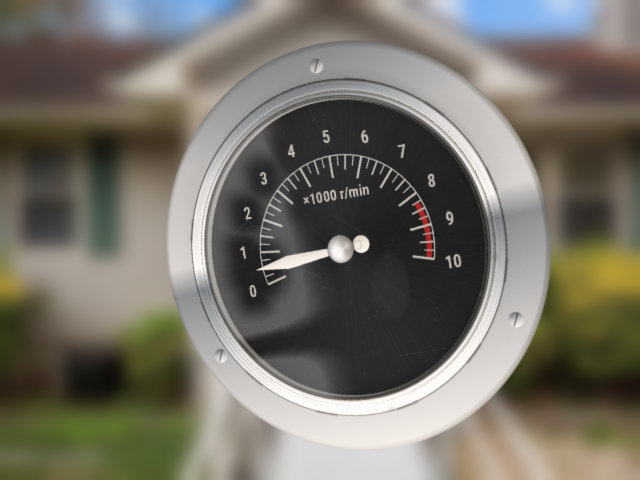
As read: **500** rpm
